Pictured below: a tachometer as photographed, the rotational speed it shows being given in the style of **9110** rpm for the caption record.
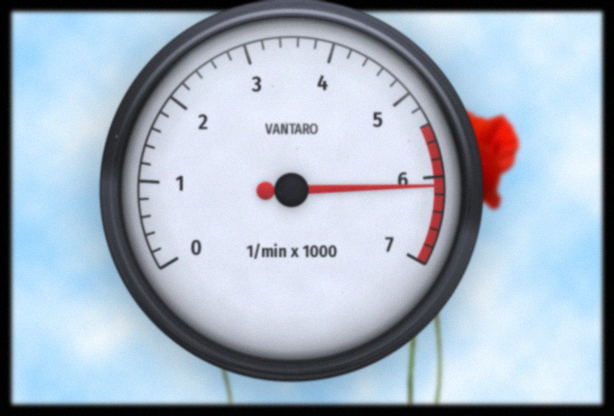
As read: **6100** rpm
